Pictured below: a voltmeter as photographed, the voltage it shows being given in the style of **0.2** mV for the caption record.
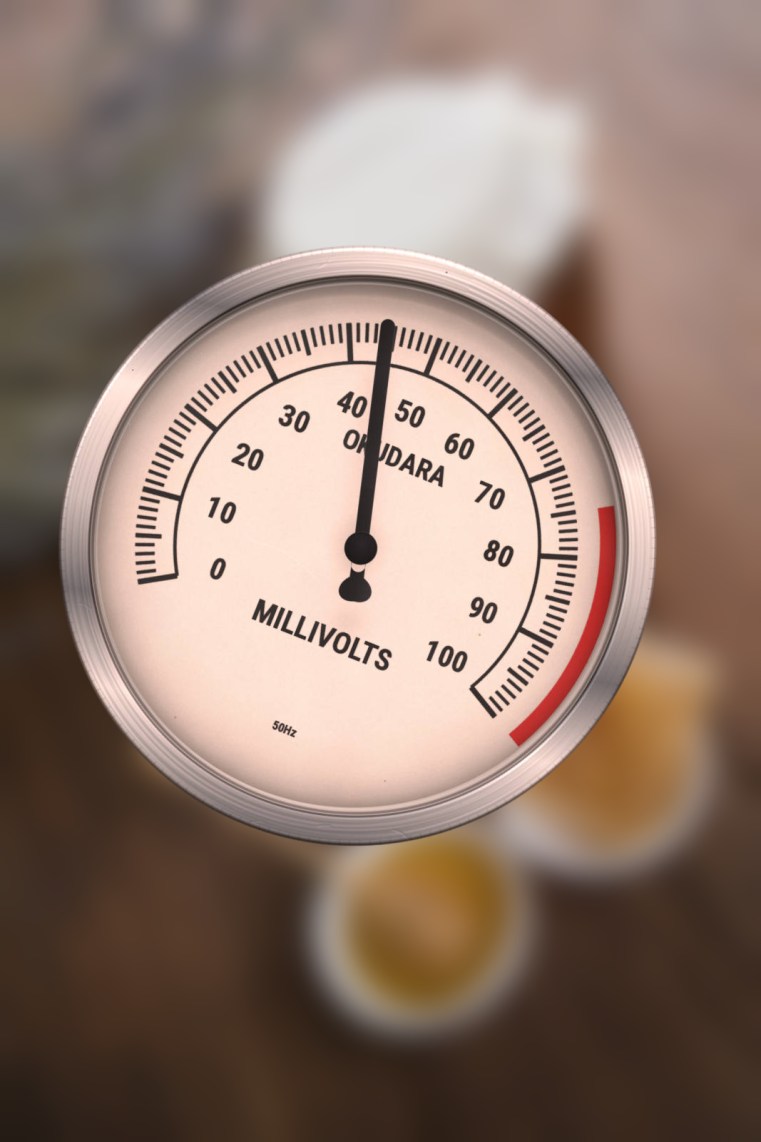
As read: **44** mV
